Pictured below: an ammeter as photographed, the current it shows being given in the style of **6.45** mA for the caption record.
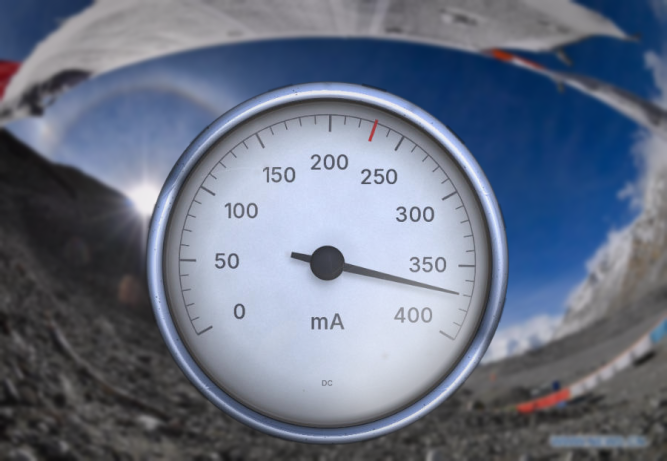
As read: **370** mA
